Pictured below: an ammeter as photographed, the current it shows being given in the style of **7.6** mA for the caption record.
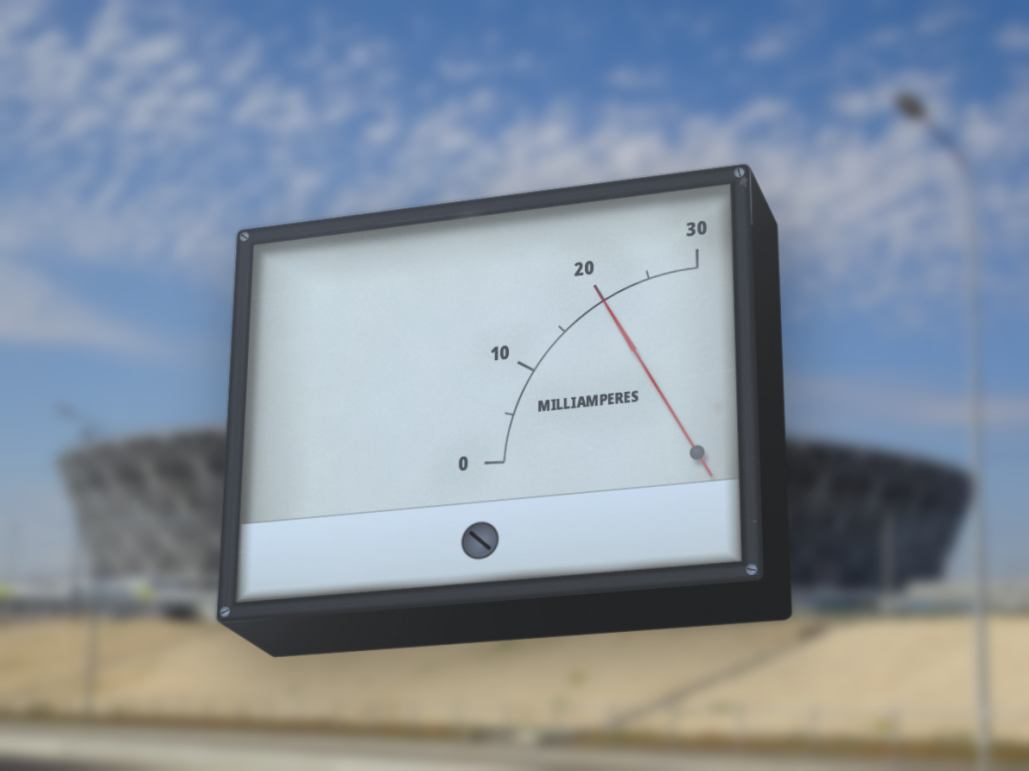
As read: **20** mA
